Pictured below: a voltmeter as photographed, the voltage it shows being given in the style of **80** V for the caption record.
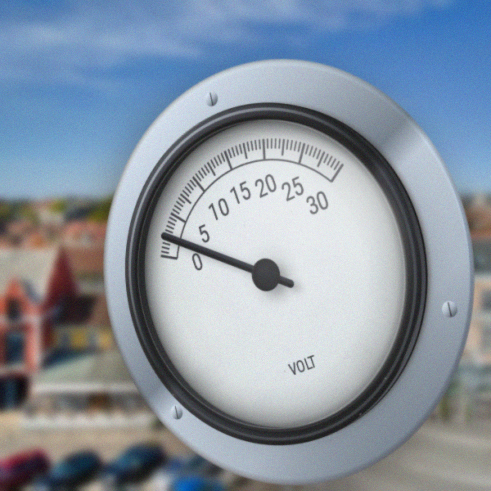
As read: **2.5** V
